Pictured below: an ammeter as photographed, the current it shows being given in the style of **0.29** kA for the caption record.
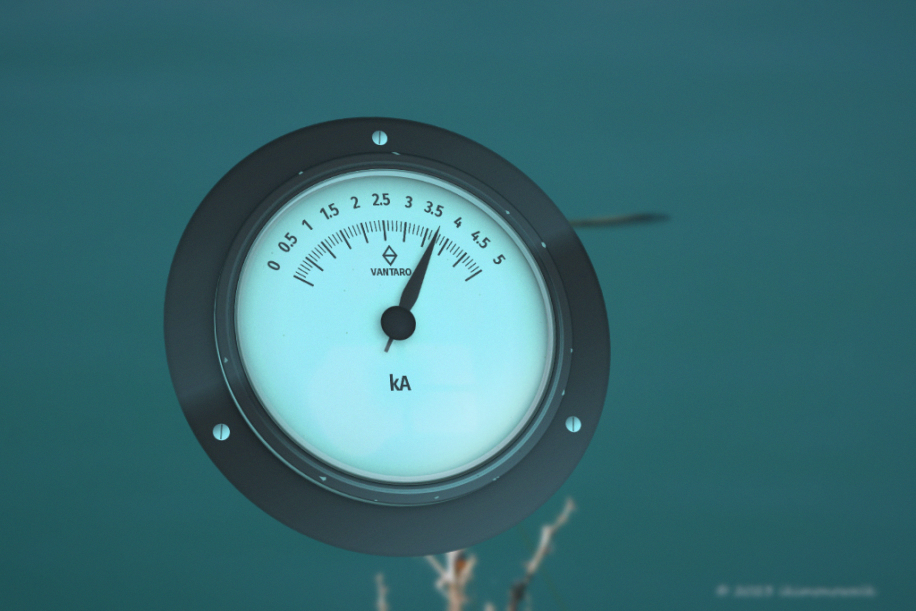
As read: **3.7** kA
